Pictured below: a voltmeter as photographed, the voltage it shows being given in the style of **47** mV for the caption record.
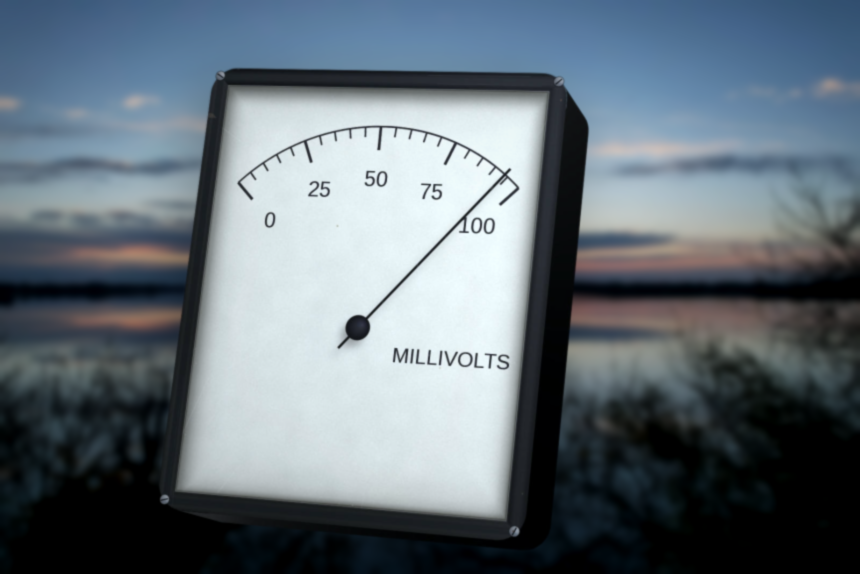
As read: **95** mV
